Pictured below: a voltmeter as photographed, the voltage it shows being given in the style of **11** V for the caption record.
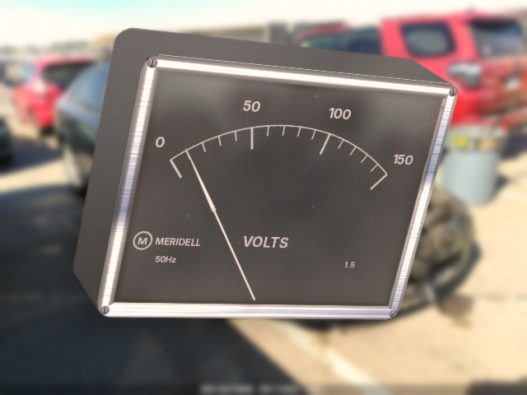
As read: **10** V
